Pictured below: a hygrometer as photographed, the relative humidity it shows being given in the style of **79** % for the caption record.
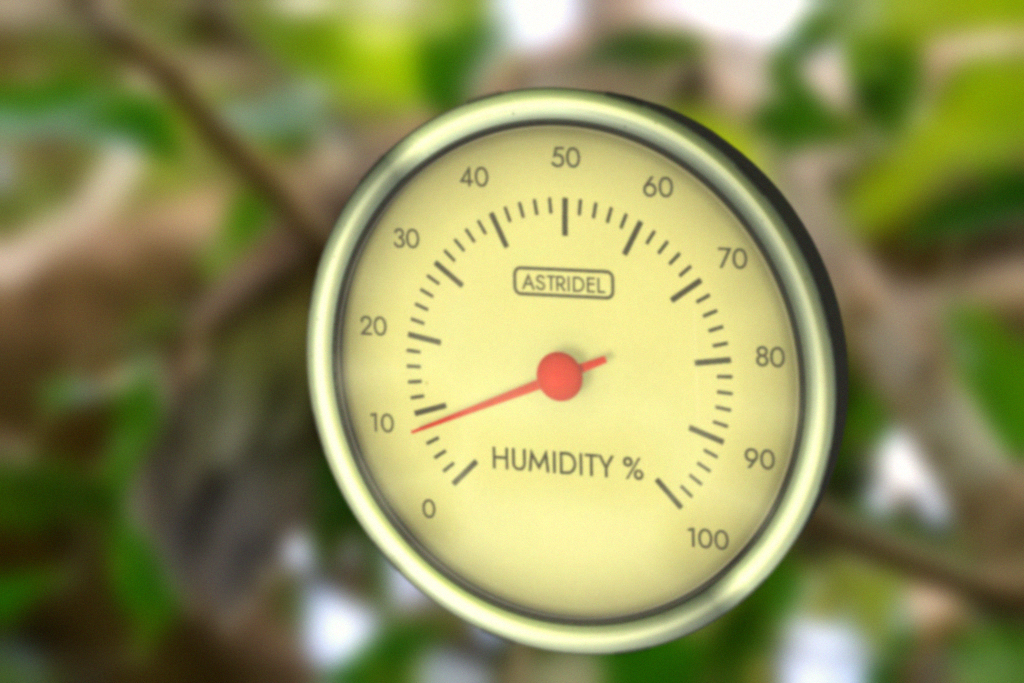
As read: **8** %
